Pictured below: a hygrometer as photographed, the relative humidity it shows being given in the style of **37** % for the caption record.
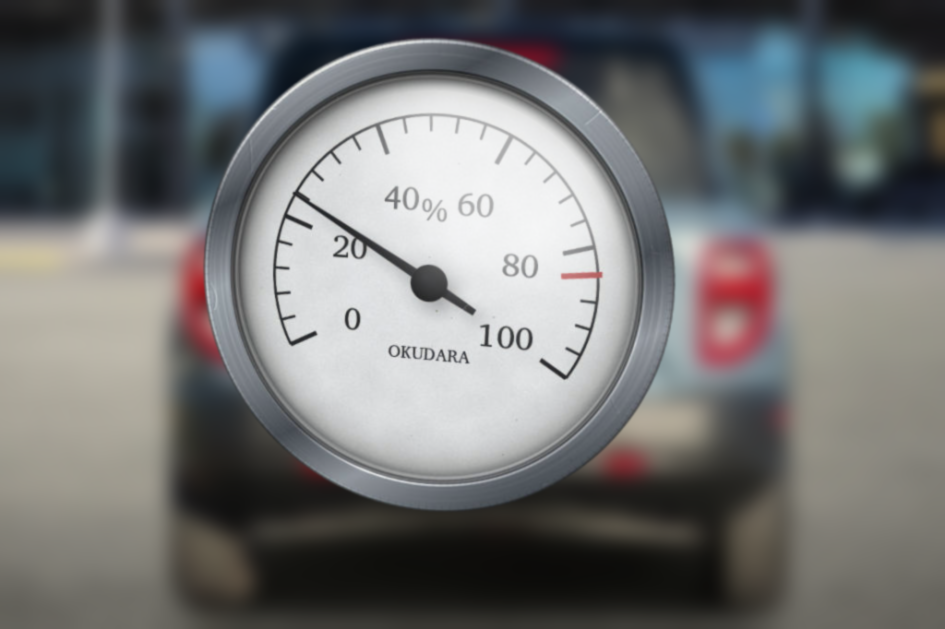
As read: **24** %
